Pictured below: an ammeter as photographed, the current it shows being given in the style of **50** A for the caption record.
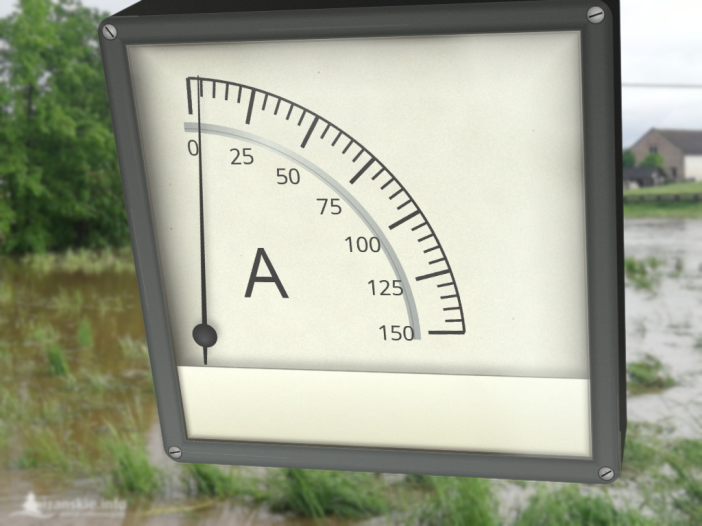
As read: **5** A
